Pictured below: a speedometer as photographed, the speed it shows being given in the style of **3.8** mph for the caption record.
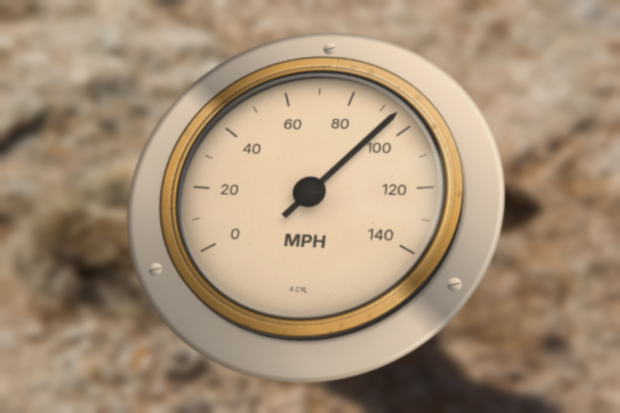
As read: **95** mph
